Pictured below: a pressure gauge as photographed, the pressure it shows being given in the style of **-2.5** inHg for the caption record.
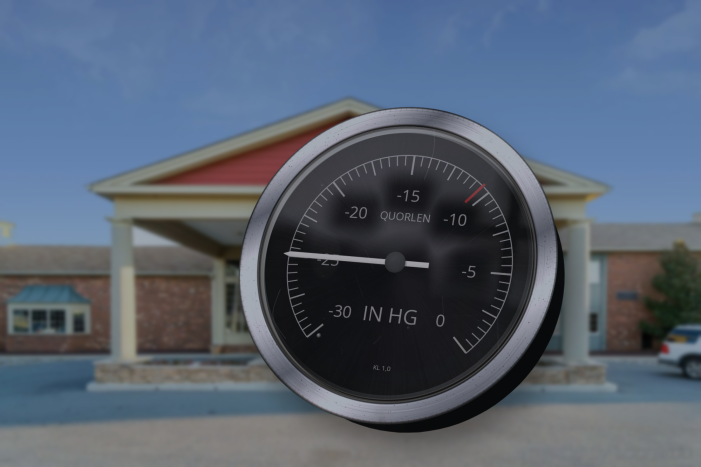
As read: **-25** inHg
